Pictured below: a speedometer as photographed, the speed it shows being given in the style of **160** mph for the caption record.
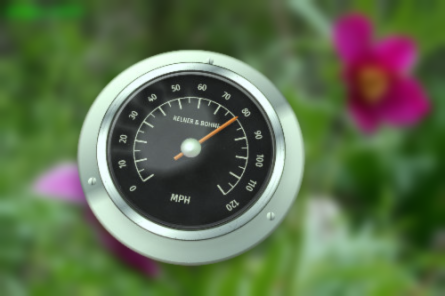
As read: **80** mph
